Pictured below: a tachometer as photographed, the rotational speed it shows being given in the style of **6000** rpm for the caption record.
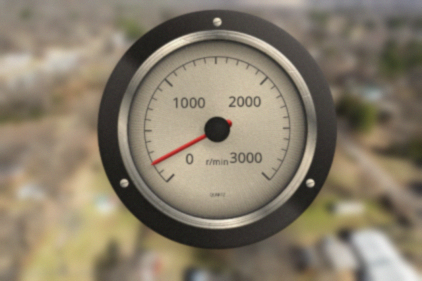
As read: **200** rpm
